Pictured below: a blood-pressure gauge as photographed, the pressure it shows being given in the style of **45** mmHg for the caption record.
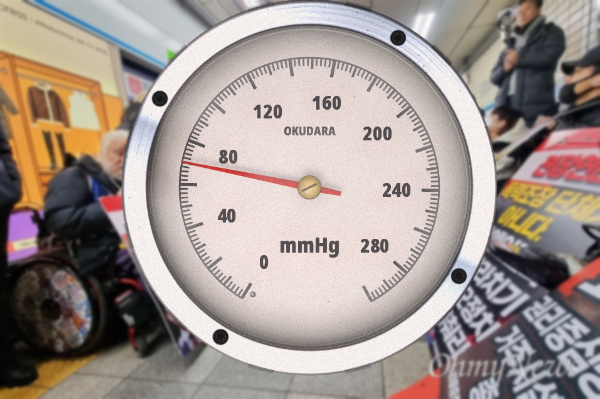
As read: **70** mmHg
